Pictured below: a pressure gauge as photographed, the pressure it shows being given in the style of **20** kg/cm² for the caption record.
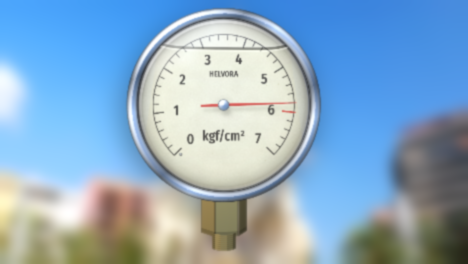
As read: **5.8** kg/cm²
